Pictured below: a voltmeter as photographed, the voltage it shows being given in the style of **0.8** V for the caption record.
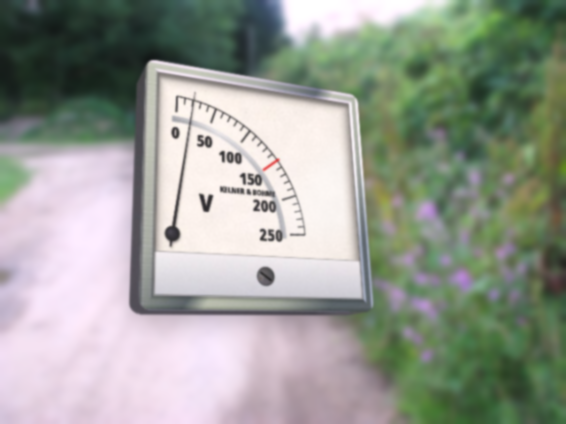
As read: **20** V
